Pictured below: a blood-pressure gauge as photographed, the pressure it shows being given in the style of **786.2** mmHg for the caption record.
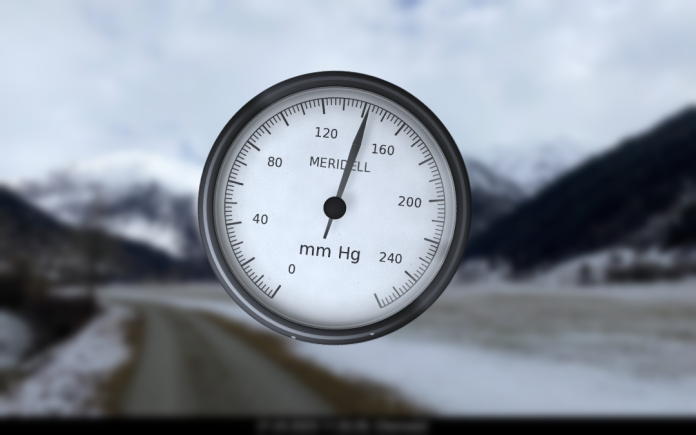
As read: **142** mmHg
